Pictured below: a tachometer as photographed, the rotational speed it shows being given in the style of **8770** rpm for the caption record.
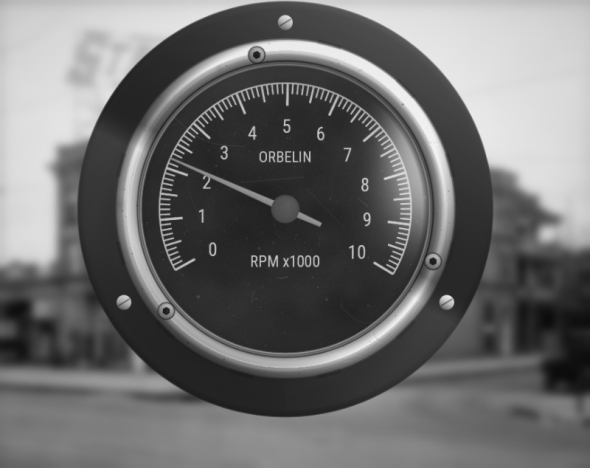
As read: **2200** rpm
